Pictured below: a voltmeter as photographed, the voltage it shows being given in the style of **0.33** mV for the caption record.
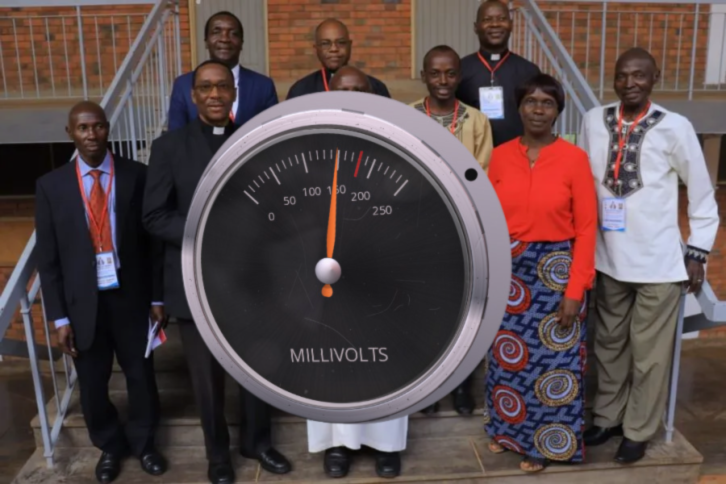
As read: **150** mV
